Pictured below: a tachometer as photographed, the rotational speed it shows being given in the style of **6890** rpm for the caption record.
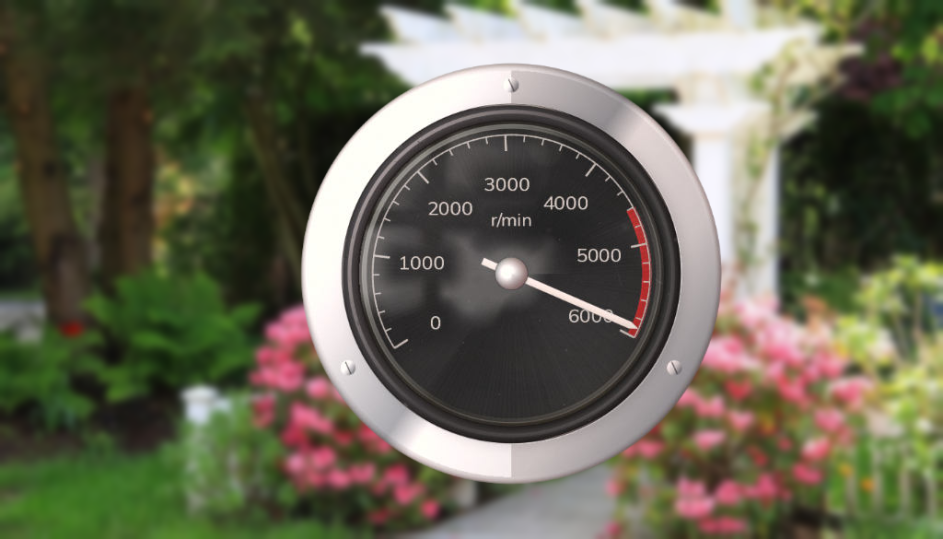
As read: **5900** rpm
